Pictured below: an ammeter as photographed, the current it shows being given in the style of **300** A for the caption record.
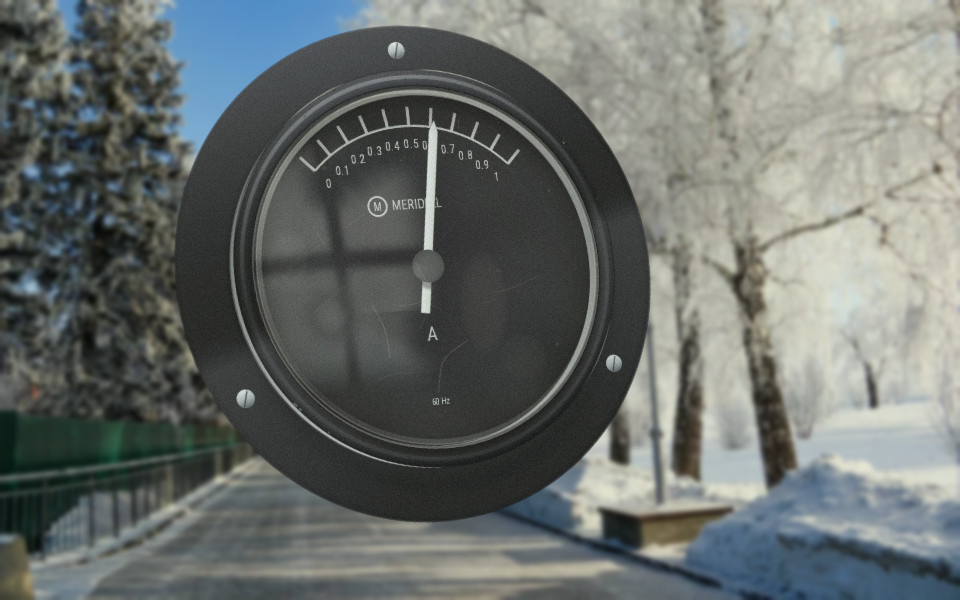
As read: **0.6** A
